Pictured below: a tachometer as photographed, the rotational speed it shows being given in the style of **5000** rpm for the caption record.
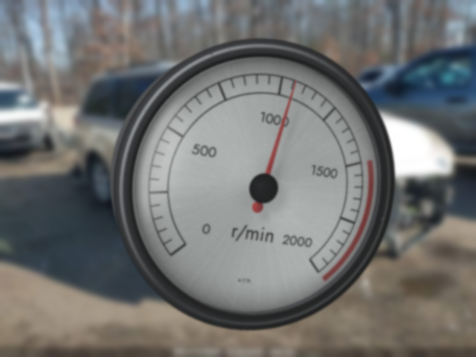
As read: **1050** rpm
